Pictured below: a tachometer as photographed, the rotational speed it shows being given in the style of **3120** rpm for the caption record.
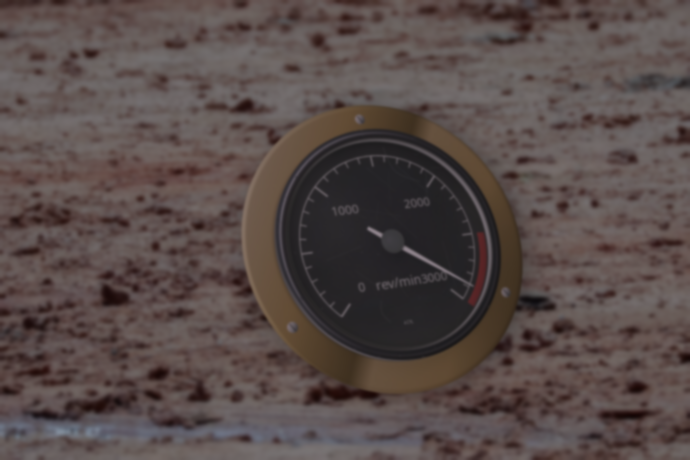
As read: **2900** rpm
